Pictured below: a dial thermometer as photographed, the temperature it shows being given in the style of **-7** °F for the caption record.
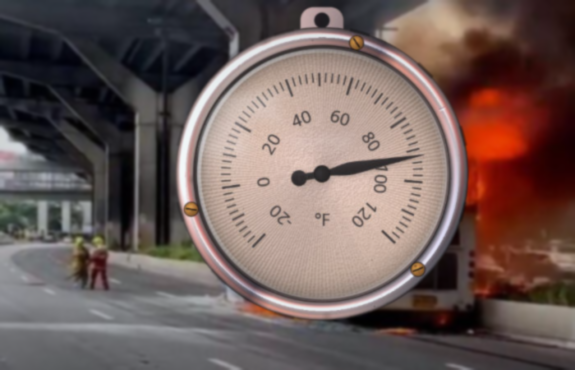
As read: **92** °F
